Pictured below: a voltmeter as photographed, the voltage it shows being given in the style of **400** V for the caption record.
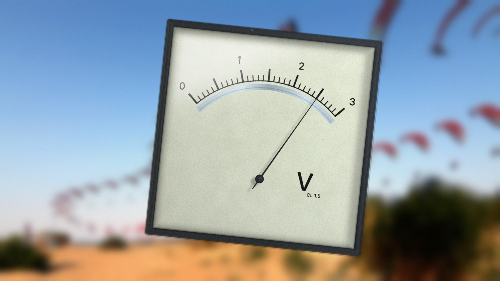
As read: **2.5** V
